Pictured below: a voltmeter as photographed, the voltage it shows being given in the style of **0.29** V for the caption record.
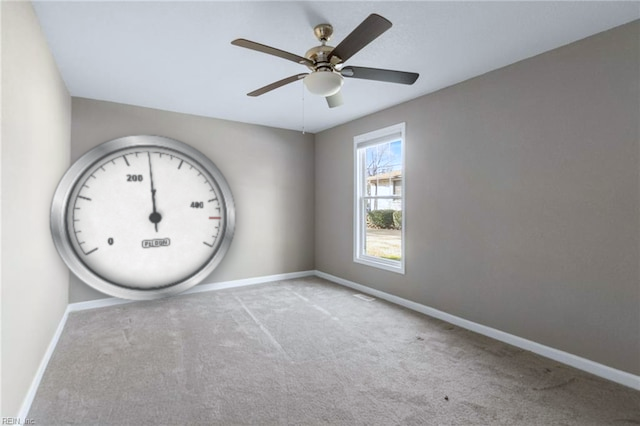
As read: **240** V
